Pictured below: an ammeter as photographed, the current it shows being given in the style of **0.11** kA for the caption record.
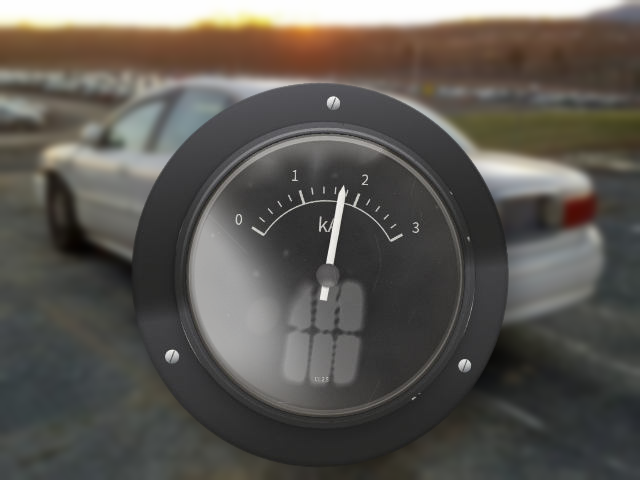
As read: **1.7** kA
